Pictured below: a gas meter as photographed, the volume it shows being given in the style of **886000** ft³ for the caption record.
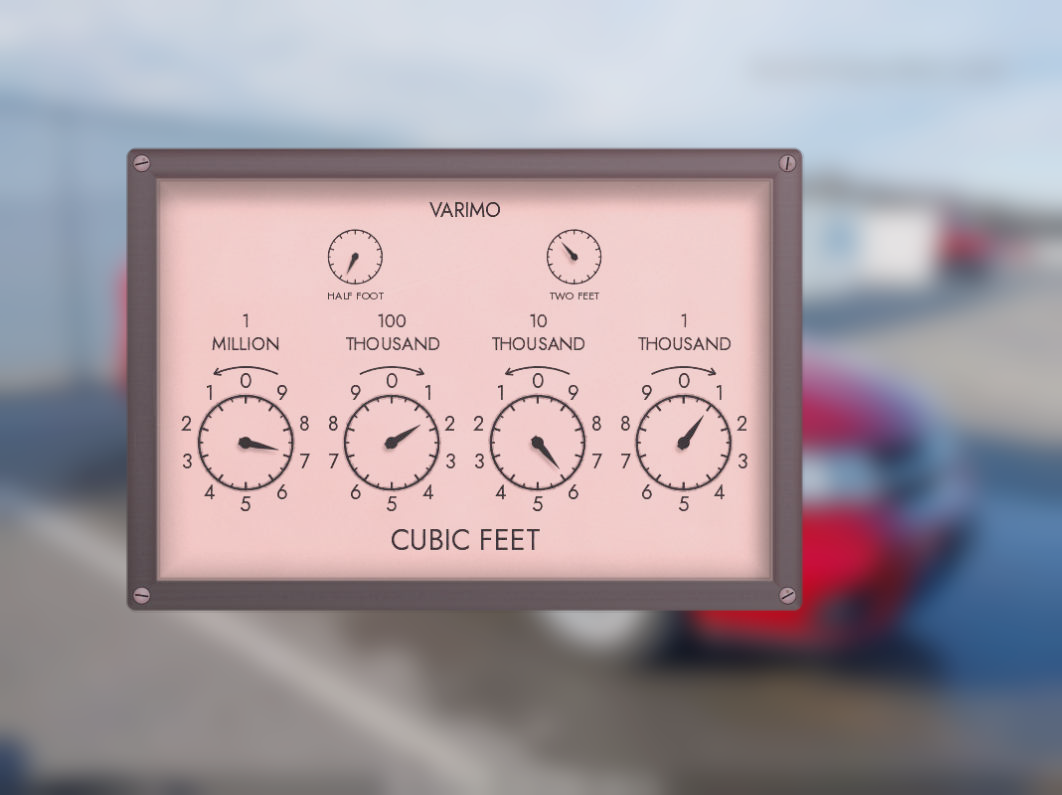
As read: **716100** ft³
